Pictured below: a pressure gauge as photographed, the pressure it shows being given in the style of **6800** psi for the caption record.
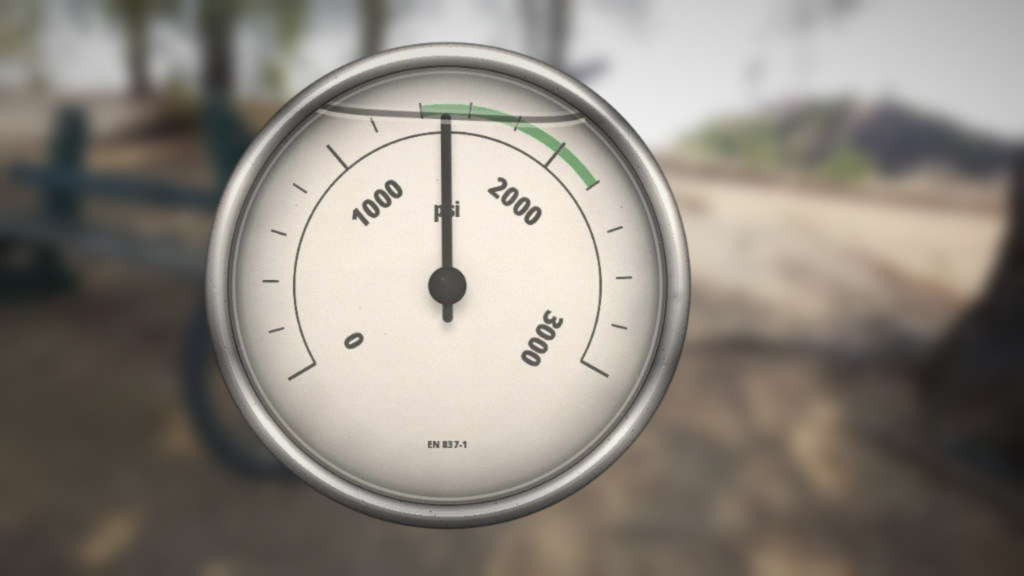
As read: **1500** psi
